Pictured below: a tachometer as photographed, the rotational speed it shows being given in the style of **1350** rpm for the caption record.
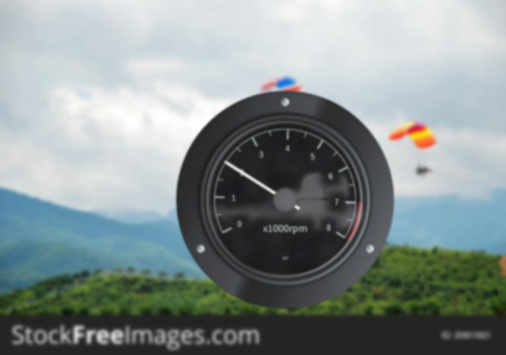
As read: **2000** rpm
